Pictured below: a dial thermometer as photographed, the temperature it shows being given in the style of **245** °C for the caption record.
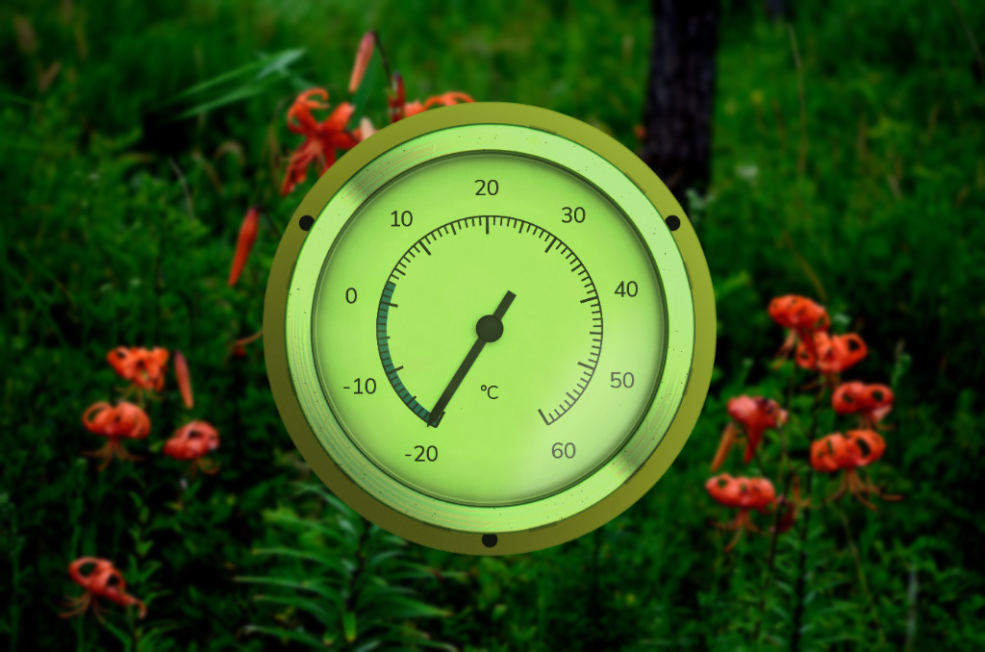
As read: **-19** °C
